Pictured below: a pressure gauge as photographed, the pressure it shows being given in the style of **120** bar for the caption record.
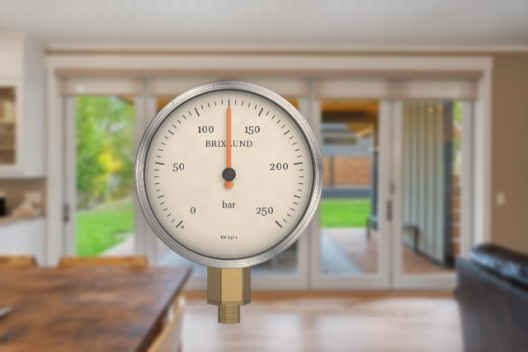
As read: **125** bar
